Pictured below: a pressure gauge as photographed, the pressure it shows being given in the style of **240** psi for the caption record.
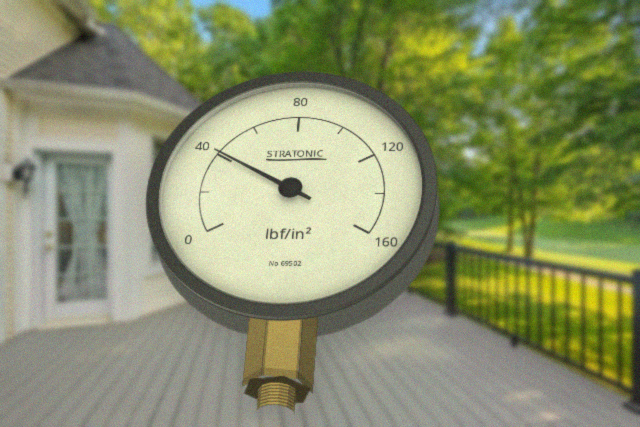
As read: **40** psi
